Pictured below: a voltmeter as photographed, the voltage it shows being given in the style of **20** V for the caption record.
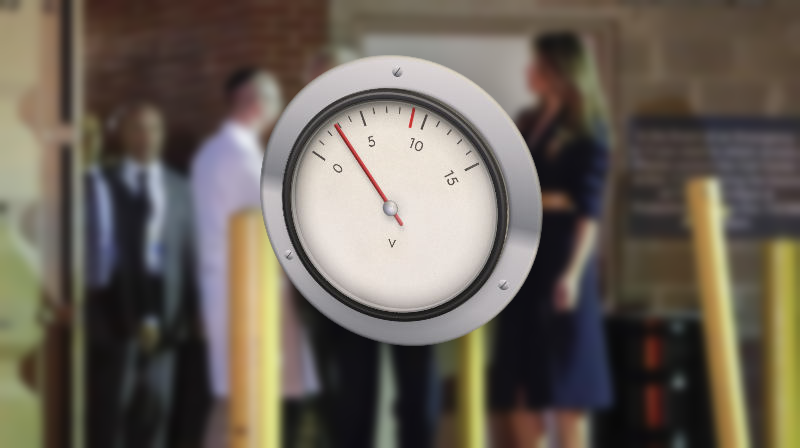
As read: **3** V
